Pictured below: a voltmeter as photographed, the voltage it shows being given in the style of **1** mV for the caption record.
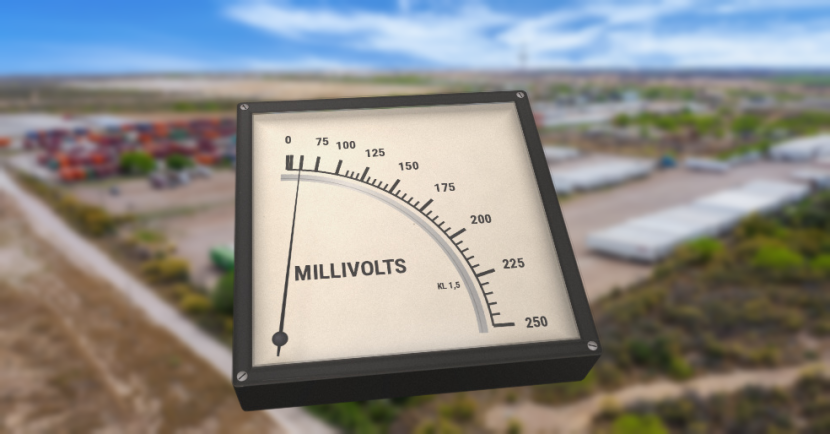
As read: **50** mV
